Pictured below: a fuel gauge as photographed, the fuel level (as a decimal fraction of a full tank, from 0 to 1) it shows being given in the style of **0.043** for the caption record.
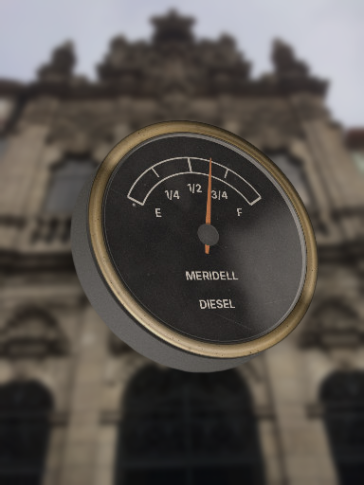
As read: **0.625**
